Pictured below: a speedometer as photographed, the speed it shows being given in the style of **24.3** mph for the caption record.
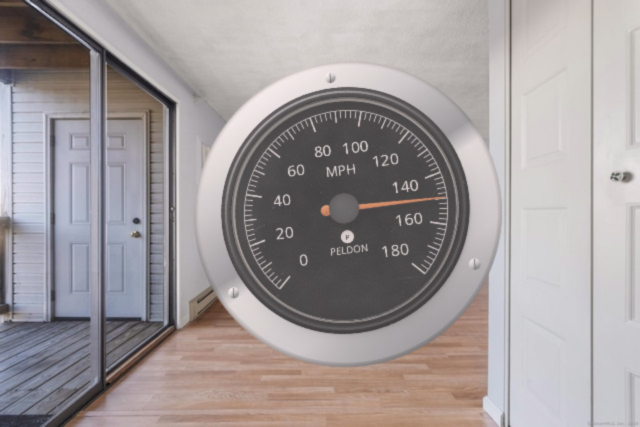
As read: **150** mph
